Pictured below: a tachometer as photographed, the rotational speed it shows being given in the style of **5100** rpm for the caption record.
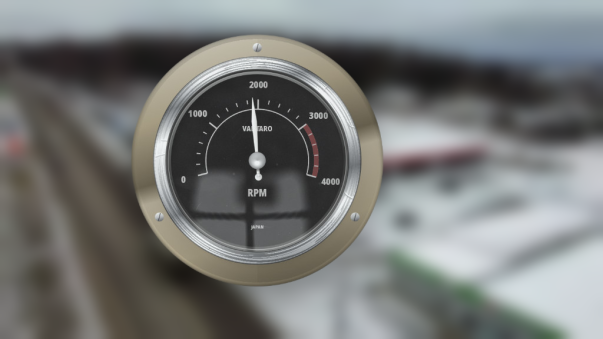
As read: **1900** rpm
